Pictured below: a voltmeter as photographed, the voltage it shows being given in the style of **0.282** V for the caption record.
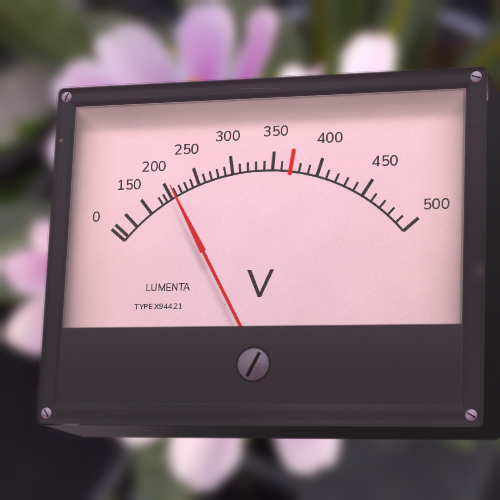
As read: **210** V
